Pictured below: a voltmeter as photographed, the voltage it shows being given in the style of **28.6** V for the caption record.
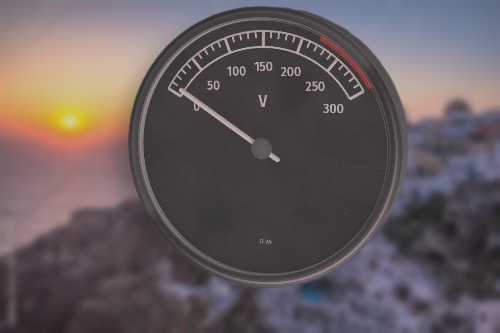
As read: **10** V
